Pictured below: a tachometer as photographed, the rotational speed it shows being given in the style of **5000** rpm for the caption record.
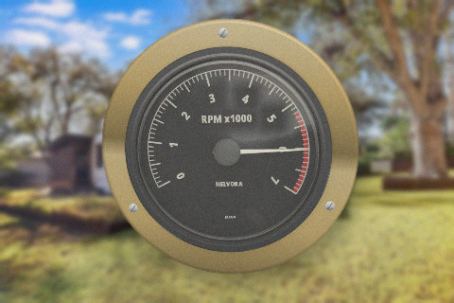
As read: **6000** rpm
